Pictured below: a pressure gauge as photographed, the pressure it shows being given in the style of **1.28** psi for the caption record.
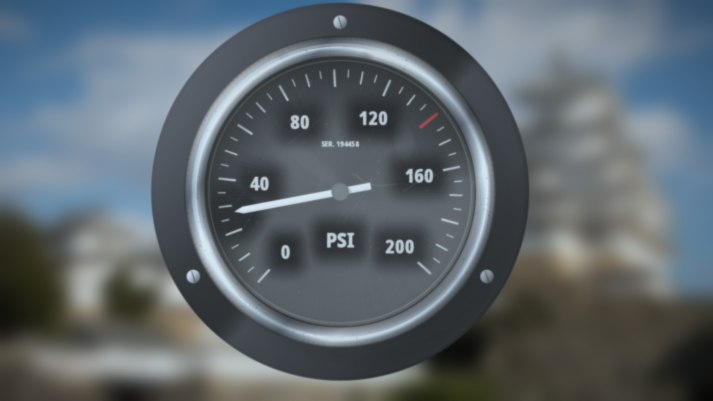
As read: **27.5** psi
